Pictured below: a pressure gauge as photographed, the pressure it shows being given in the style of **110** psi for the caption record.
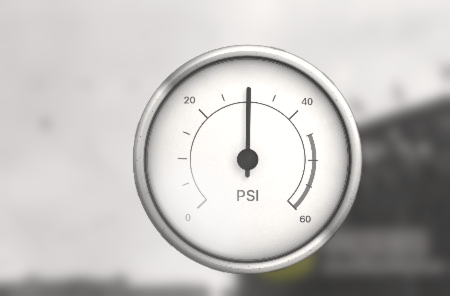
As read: **30** psi
